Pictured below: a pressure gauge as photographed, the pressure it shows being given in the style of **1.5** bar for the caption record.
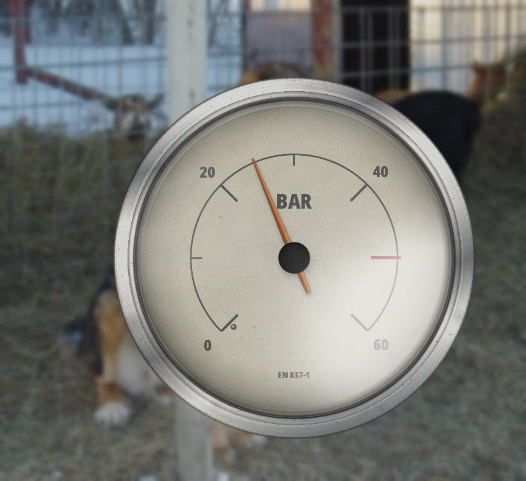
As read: **25** bar
